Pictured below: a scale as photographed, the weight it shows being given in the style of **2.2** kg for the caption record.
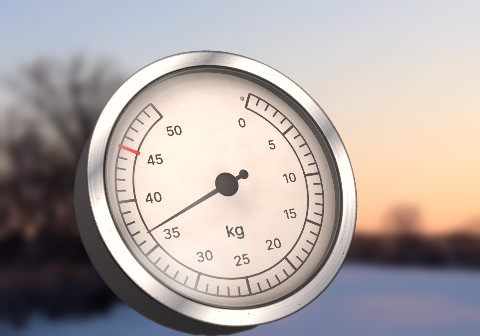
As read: **36.5** kg
